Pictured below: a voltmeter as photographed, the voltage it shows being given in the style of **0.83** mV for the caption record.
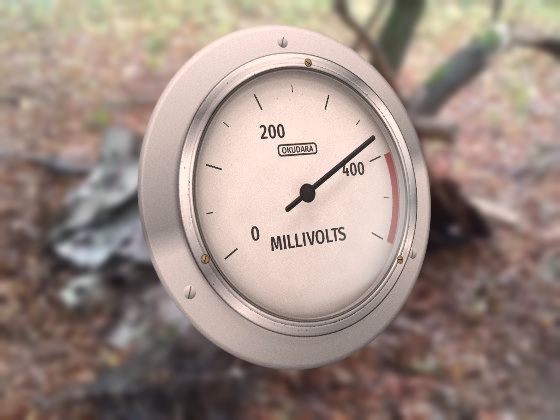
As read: **375** mV
